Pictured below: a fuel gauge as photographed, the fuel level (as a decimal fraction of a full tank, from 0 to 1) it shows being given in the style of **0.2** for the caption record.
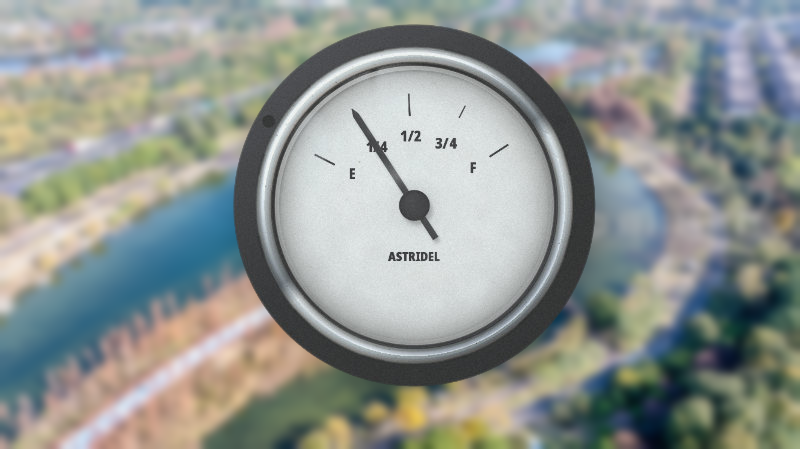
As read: **0.25**
